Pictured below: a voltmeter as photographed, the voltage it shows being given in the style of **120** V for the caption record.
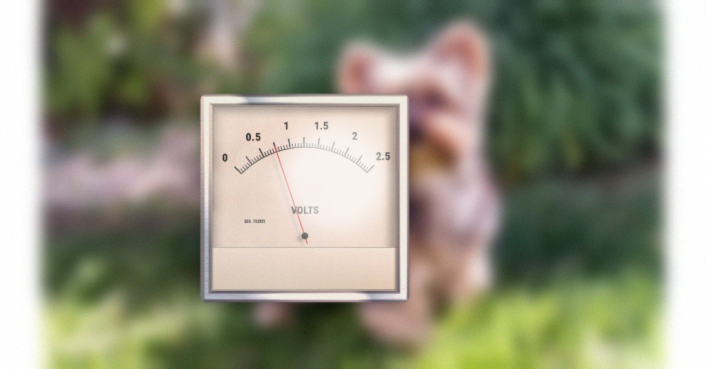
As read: **0.75** V
